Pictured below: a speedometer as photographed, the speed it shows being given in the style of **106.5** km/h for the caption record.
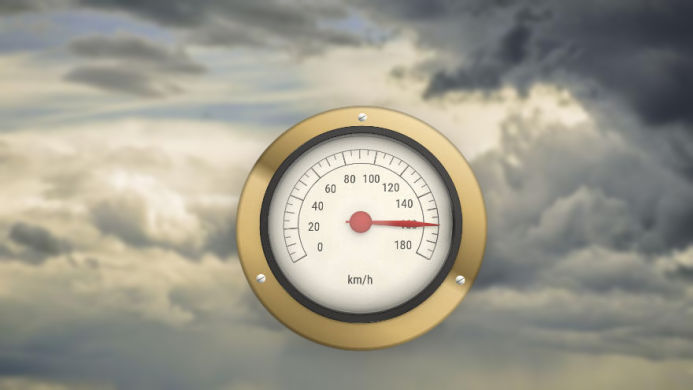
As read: **160** km/h
